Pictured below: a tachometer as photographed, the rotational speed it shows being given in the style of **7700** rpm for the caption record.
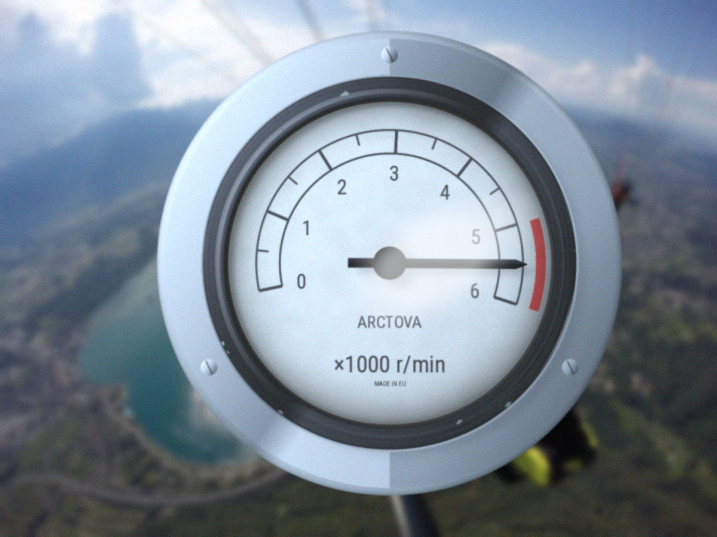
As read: **5500** rpm
